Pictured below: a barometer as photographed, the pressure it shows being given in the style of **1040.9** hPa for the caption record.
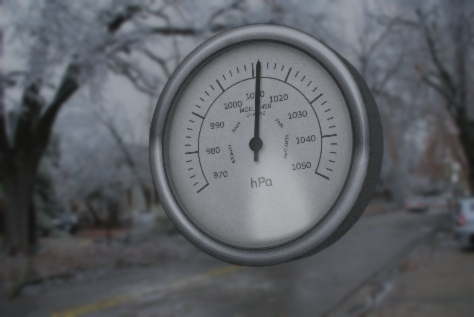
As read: **1012** hPa
